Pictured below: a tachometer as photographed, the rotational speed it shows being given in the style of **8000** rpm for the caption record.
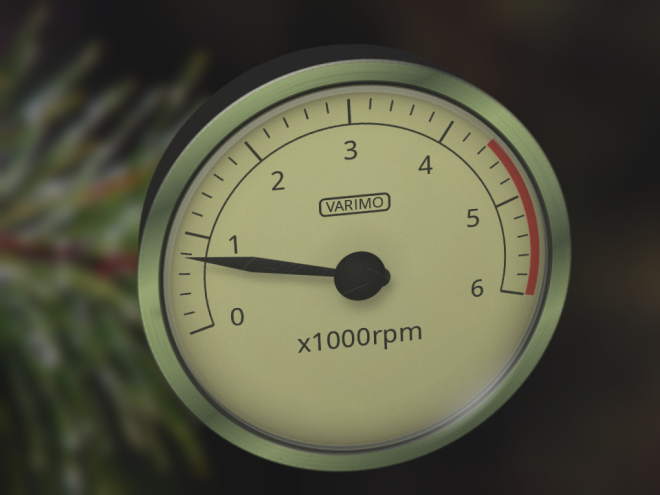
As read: **800** rpm
